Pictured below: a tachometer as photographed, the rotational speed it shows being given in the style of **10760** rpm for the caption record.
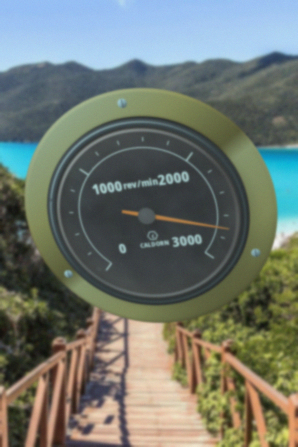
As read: **2700** rpm
